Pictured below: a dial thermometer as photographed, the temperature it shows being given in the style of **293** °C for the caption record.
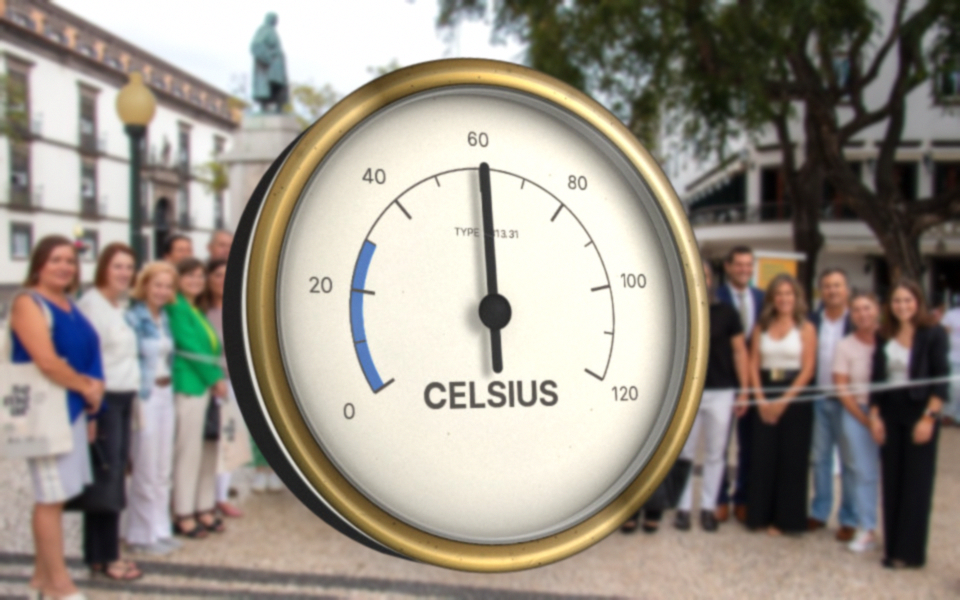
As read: **60** °C
